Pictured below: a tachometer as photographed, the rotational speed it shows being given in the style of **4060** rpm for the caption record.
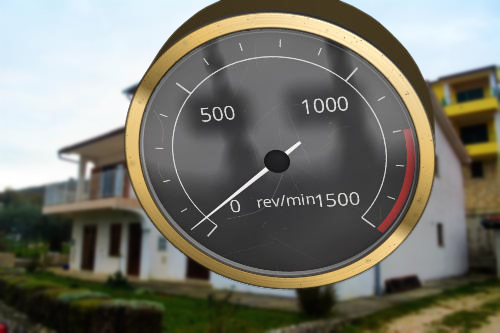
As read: **50** rpm
